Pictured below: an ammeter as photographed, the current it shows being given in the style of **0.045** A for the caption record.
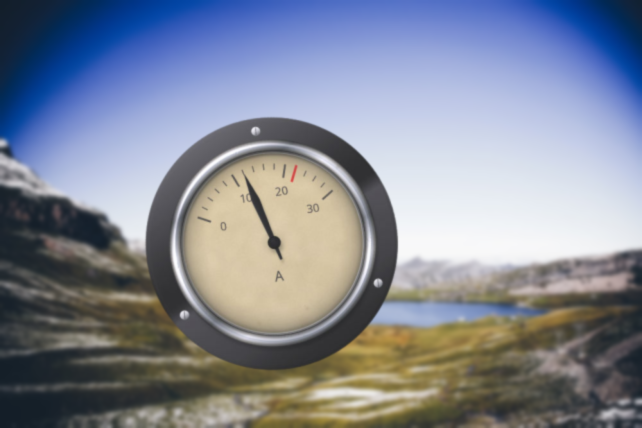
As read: **12** A
